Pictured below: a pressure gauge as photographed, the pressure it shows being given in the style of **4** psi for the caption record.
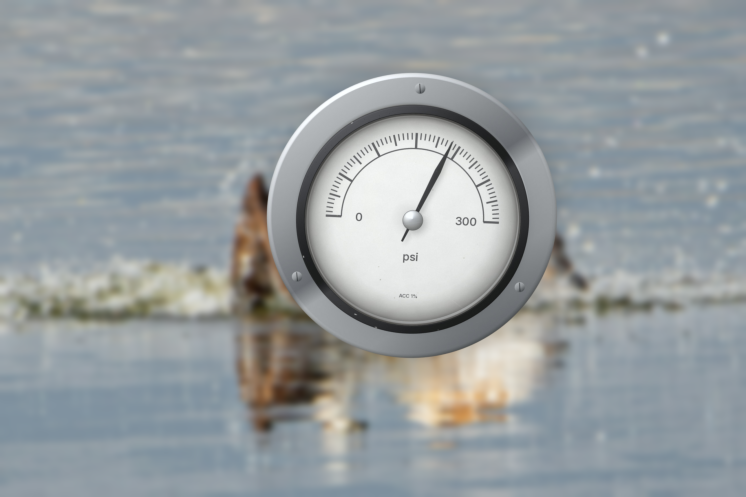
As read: **190** psi
